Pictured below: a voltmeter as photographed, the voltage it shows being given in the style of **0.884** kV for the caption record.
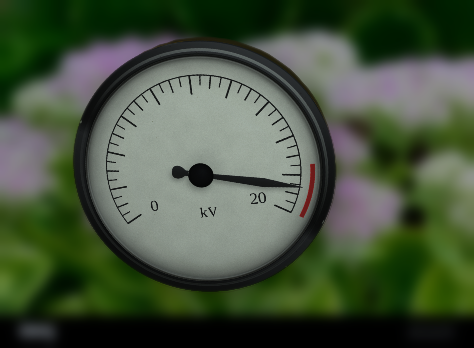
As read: **18.5** kV
